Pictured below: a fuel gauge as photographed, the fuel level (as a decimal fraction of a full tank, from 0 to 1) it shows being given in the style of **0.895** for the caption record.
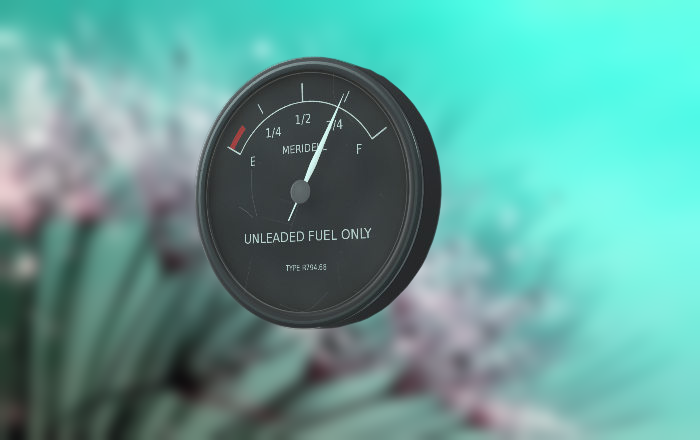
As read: **0.75**
